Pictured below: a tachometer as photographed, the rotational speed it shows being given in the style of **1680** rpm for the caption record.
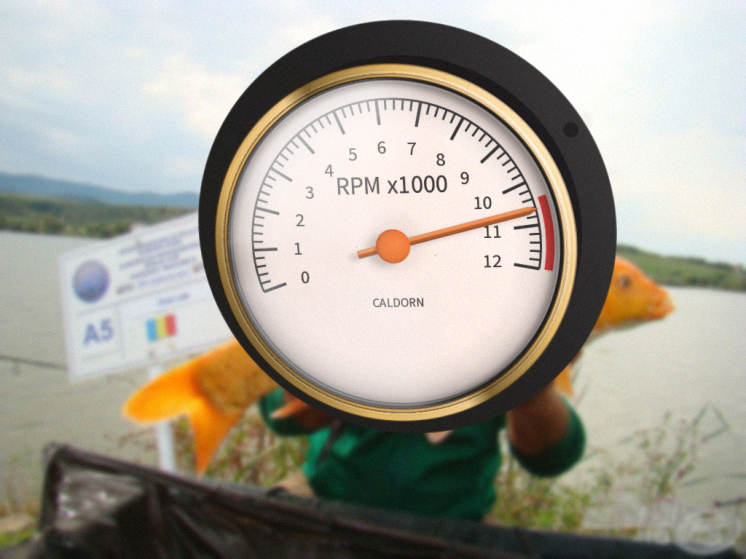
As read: **10600** rpm
